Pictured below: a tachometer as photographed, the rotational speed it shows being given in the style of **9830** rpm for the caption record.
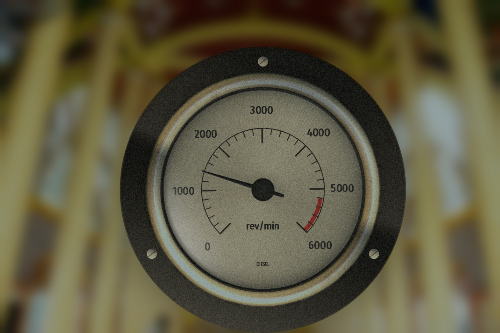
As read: **1400** rpm
